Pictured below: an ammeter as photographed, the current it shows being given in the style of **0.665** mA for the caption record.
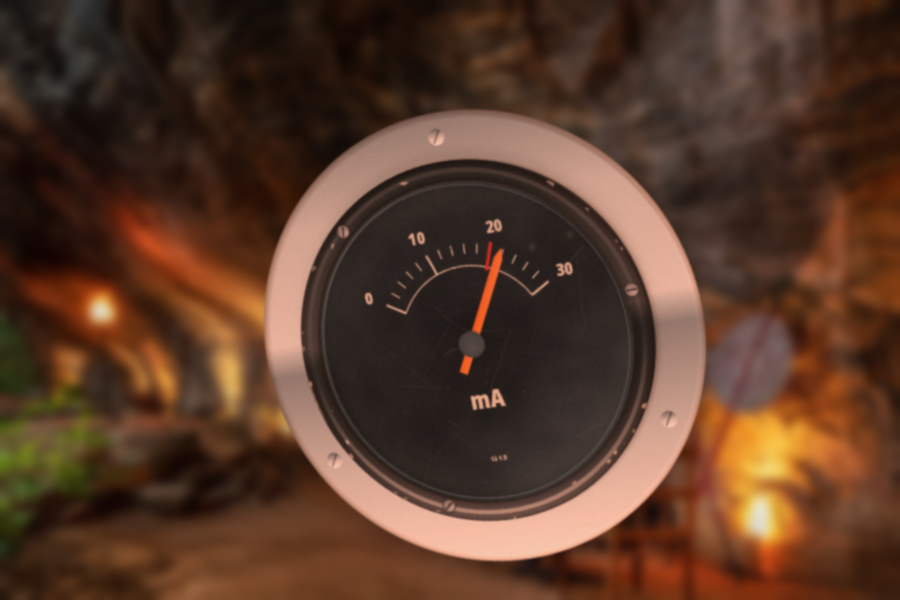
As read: **22** mA
